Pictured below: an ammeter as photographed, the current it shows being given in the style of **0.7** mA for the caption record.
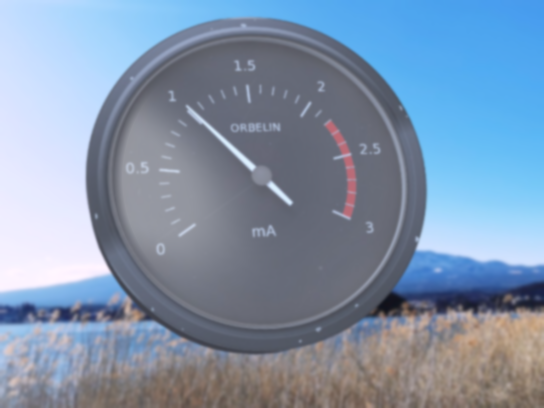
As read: **1** mA
